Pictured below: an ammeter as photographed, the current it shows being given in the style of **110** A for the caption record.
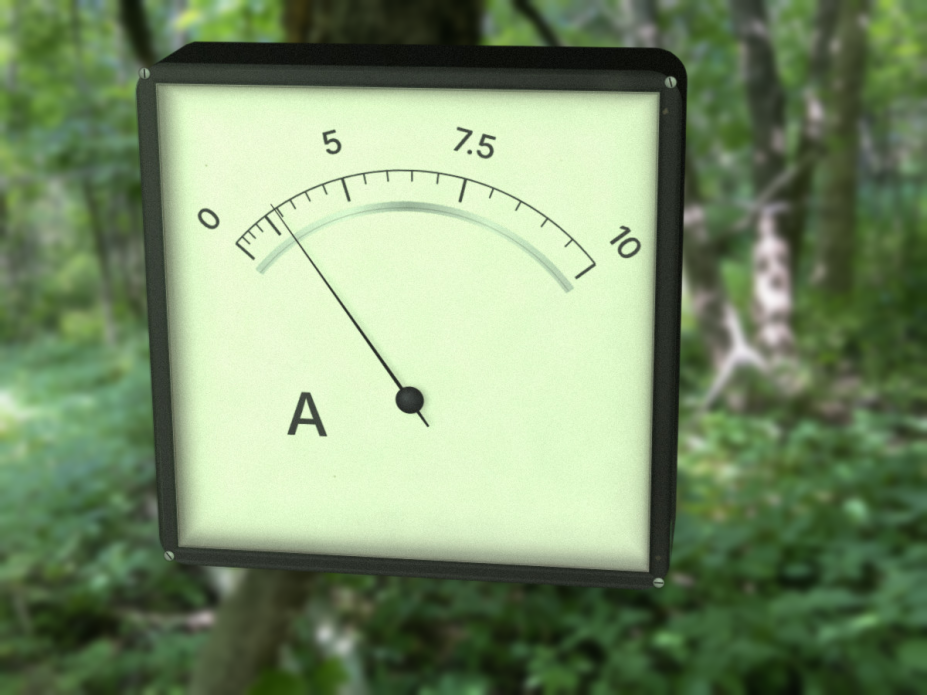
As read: **3** A
